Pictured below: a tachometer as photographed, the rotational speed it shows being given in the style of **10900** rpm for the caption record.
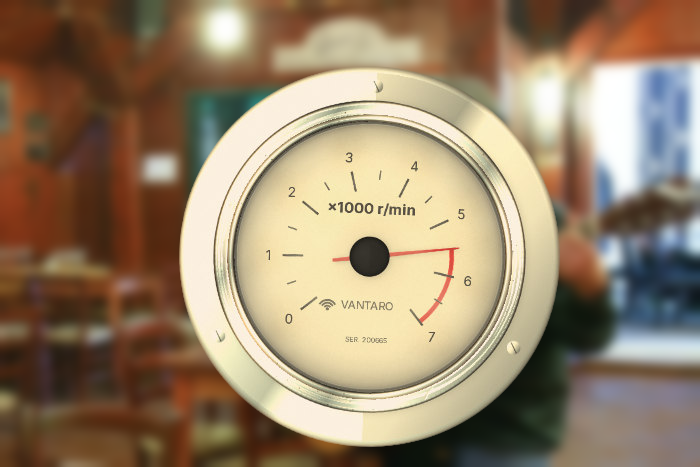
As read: **5500** rpm
